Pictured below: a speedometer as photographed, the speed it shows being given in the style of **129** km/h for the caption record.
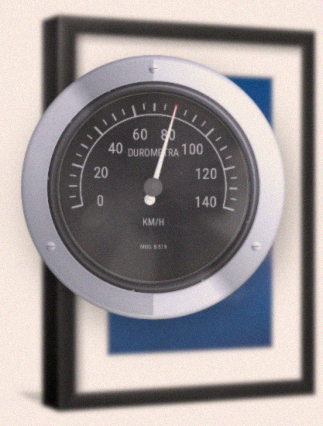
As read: **80** km/h
